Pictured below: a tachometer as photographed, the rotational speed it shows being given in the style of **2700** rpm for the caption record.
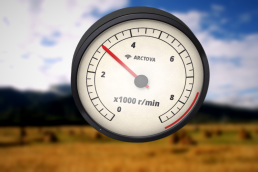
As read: **3000** rpm
